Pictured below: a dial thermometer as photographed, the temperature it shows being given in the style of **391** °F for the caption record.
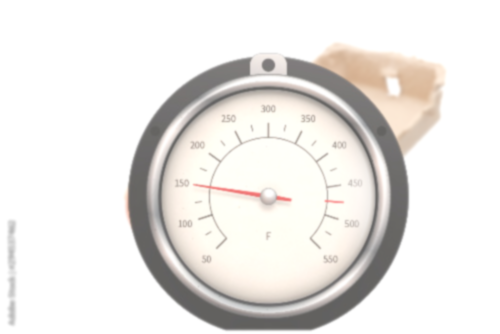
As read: **150** °F
